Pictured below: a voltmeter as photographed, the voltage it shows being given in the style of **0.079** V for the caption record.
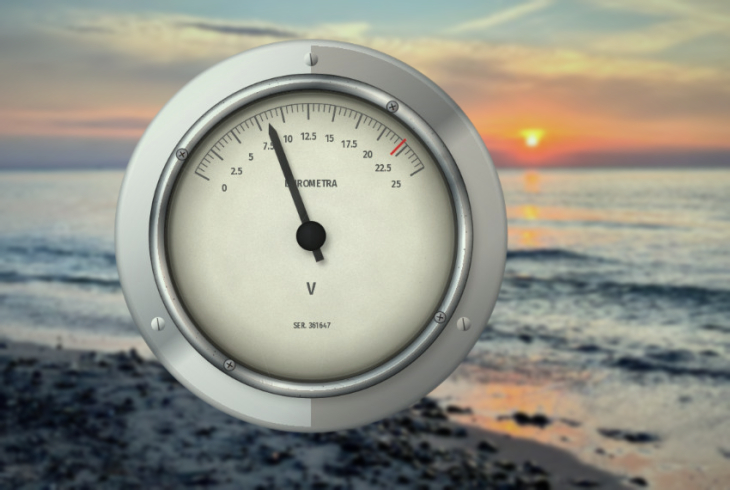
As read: **8.5** V
